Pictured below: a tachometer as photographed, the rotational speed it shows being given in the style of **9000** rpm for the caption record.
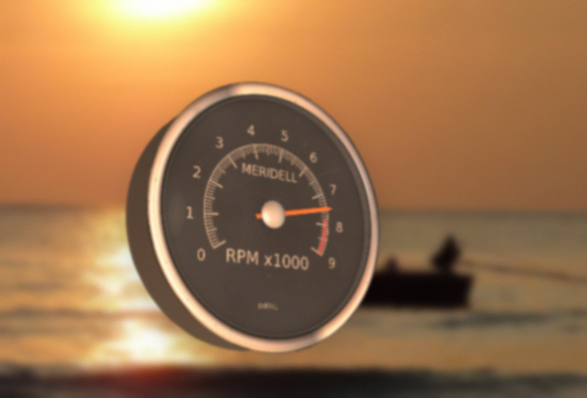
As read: **7500** rpm
